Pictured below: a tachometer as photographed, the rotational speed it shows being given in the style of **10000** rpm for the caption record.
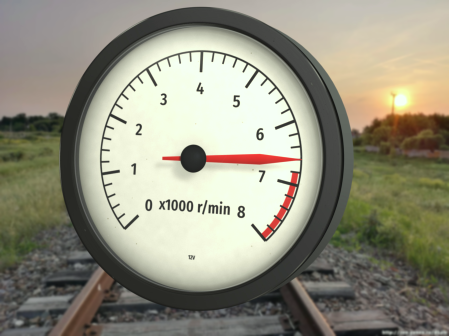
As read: **6600** rpm
